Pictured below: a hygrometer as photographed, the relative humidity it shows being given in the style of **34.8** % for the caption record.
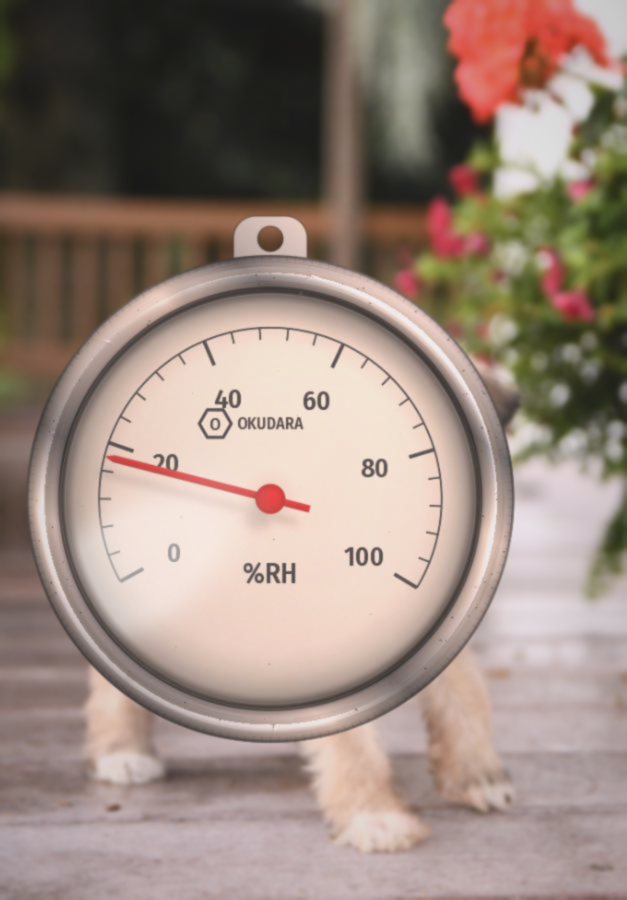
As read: **18** %
